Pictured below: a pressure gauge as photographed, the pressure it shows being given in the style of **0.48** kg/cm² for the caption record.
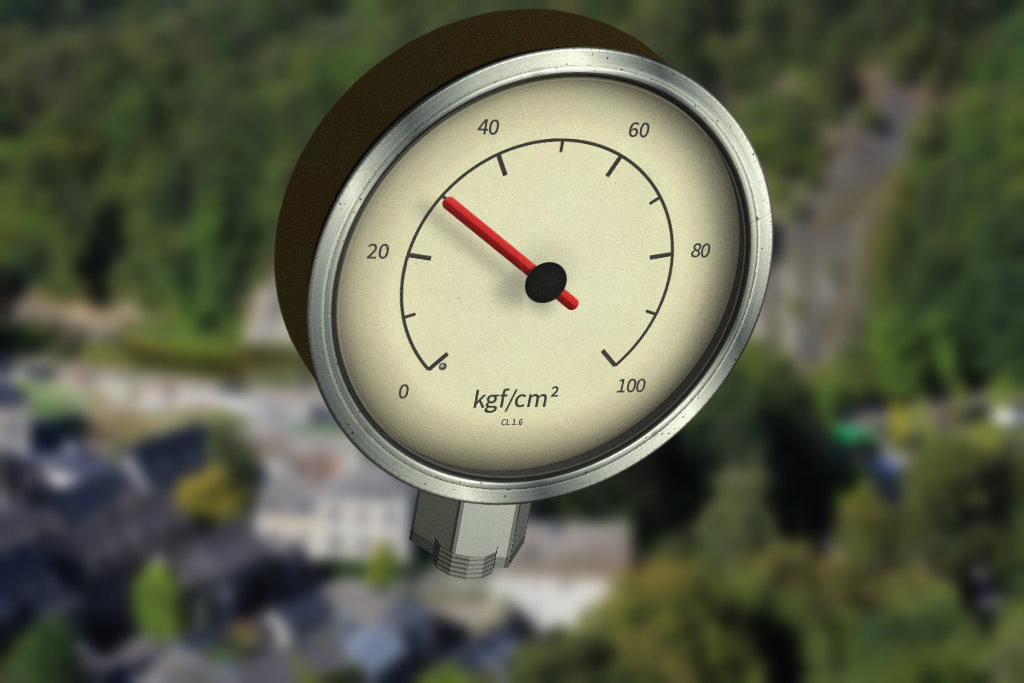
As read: **30** kg/cm²
